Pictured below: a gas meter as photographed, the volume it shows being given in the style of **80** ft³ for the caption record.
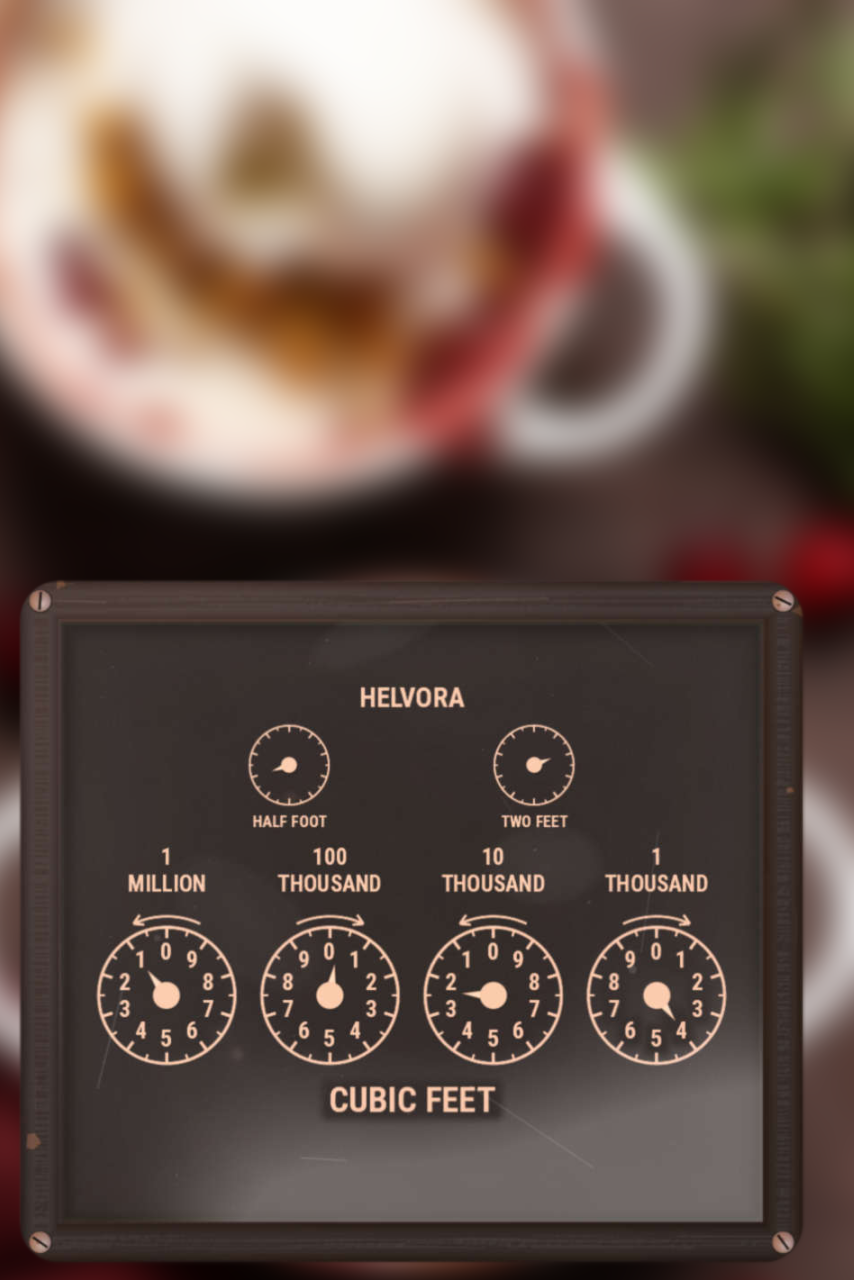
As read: **102400** ft³
